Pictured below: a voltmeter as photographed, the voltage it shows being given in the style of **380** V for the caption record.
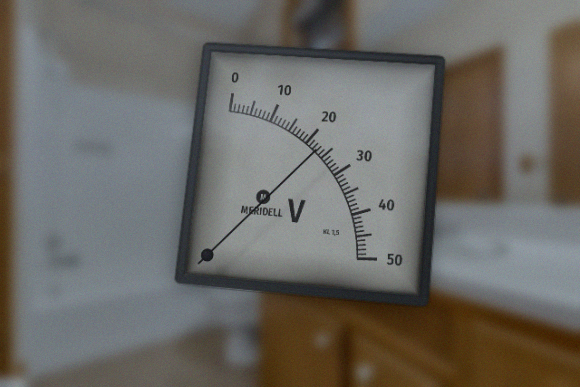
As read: **23** V
